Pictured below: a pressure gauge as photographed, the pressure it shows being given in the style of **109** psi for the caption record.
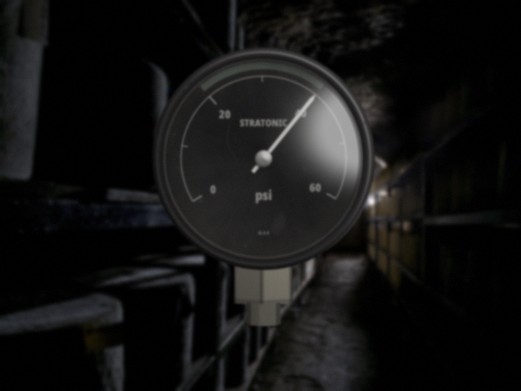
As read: **40** psi
